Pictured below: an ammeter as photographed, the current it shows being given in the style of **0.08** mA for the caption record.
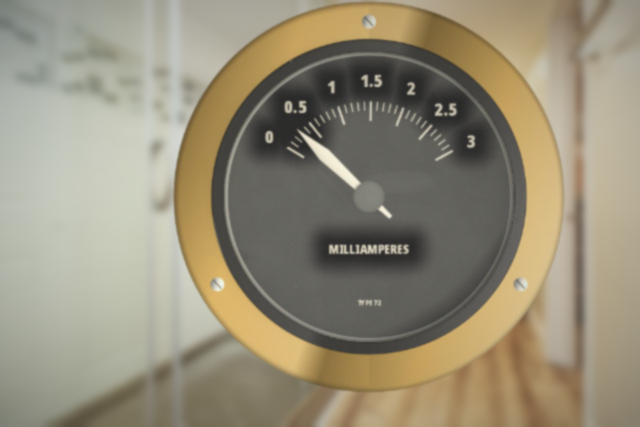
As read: **0.3** mA
